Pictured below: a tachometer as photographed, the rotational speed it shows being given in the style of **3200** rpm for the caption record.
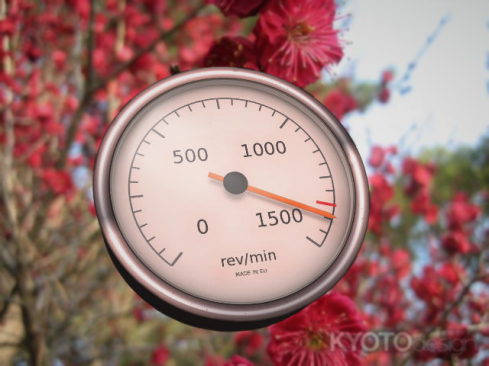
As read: **1400** rpm
